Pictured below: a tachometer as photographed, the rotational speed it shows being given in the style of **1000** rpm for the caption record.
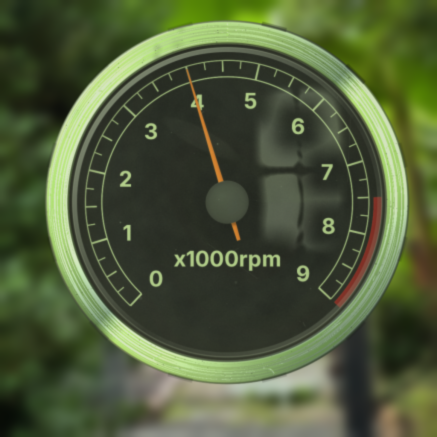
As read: **4000** rpm
